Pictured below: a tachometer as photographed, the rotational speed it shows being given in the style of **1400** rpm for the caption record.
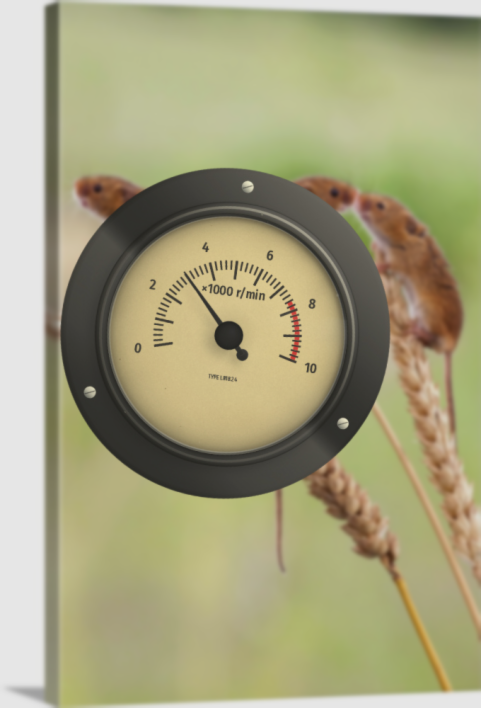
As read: **3000** rpm
